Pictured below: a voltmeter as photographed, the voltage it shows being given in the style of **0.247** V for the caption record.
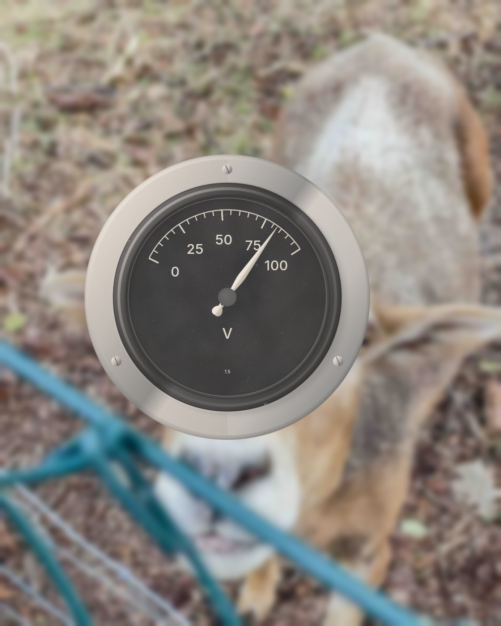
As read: **82.5** V
